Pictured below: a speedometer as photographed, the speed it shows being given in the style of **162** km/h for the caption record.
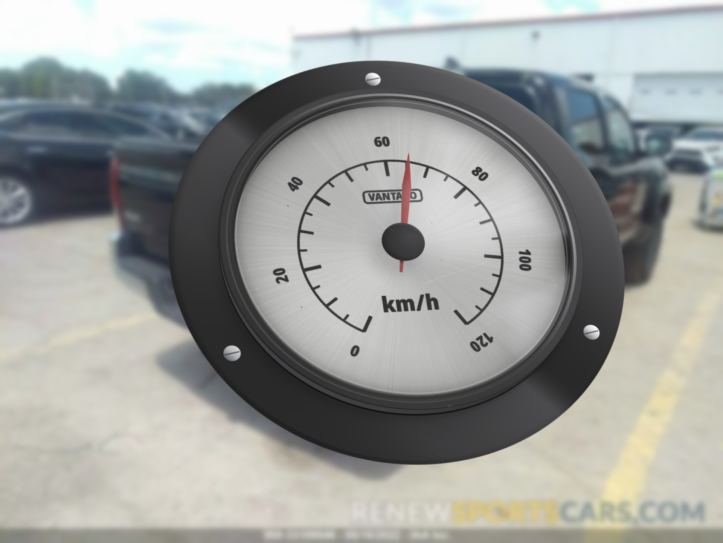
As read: **65** km/h
